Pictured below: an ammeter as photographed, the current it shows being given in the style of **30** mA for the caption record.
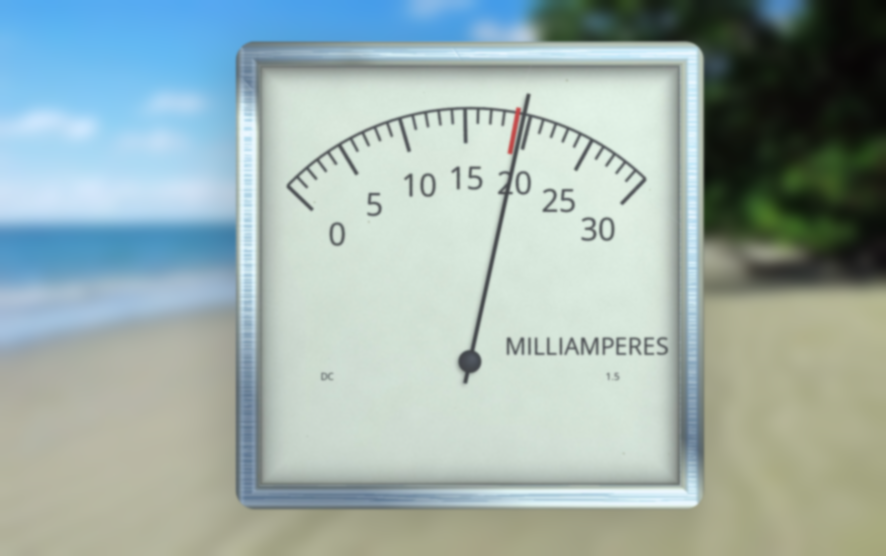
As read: **19.5** mA
